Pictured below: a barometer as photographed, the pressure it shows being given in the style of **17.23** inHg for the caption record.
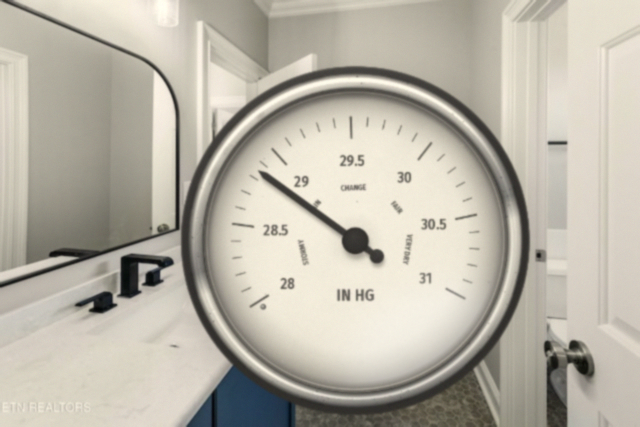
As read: **28.85** inHg
